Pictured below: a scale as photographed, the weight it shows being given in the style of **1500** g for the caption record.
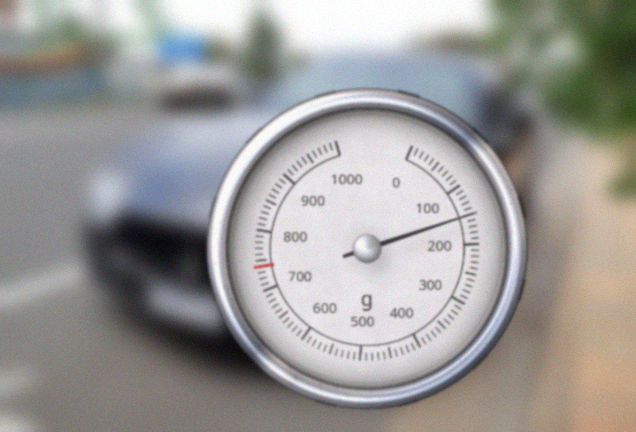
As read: **150** g
